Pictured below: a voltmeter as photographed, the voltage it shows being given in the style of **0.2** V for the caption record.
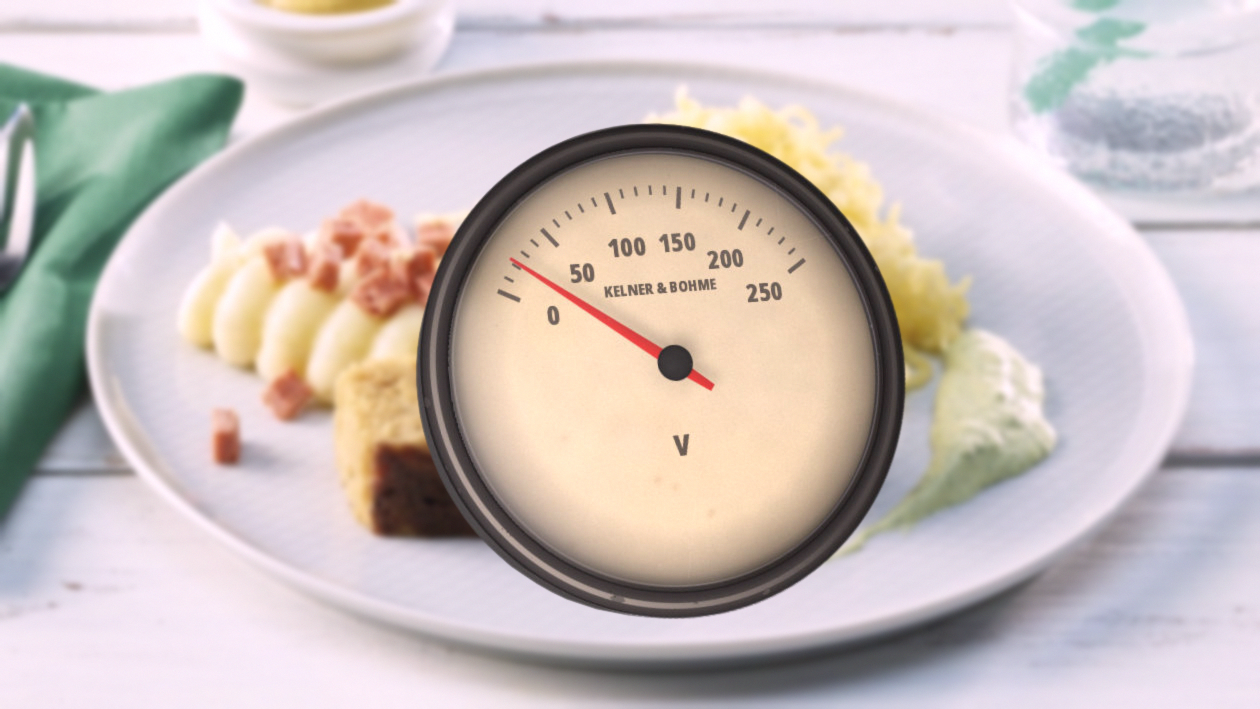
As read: **20** V
